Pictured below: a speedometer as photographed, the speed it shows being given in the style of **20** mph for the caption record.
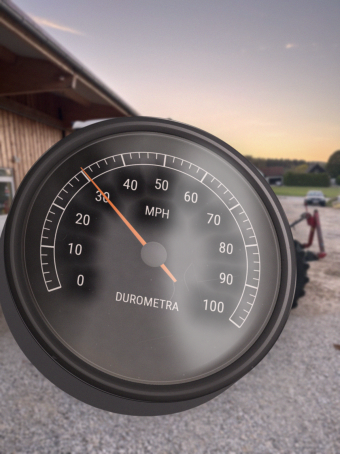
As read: **30** mph
